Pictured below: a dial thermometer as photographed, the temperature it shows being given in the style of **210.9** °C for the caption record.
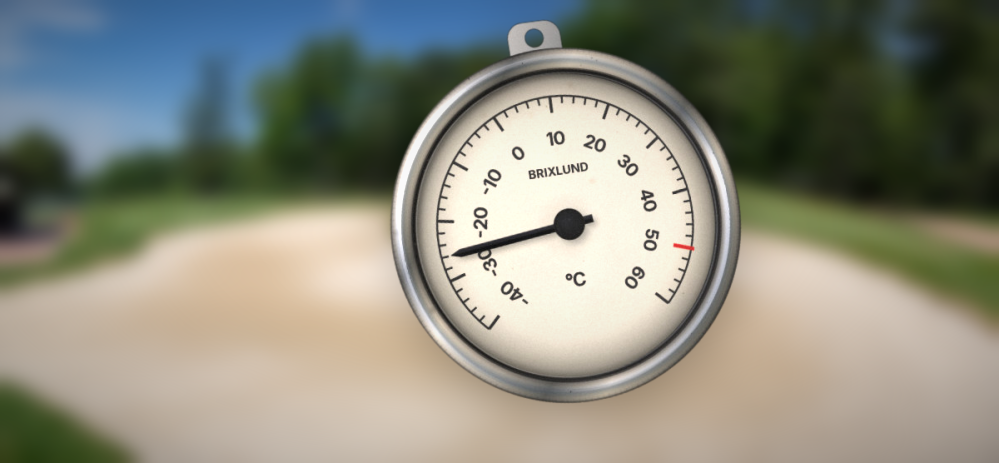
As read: **-26** °C
